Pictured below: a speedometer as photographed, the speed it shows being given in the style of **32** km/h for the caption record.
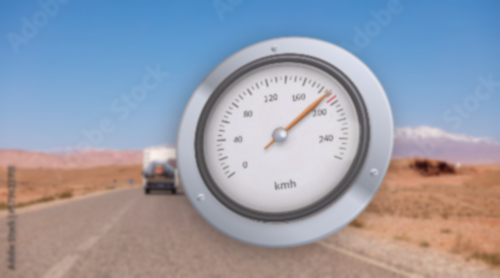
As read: **190** km/h
